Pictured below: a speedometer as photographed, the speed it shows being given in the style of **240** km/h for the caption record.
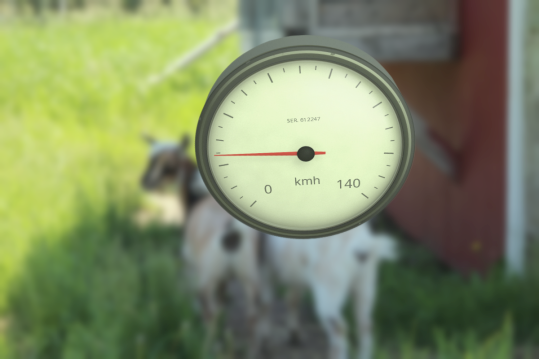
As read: **25** km/h
